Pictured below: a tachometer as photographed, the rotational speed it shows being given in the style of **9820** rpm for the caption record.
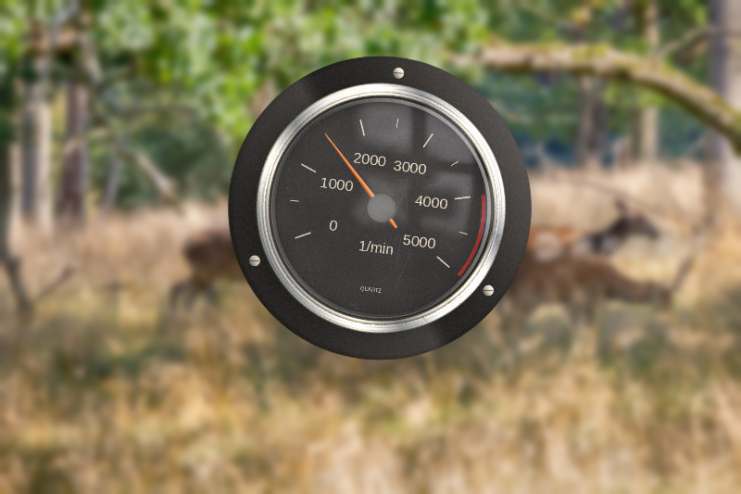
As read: **1500** rpm
